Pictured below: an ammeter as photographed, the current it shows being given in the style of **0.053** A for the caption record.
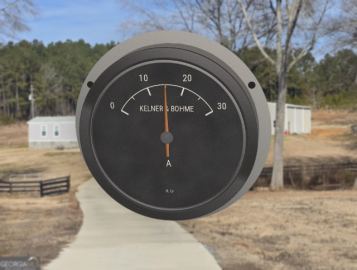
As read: **15** A
